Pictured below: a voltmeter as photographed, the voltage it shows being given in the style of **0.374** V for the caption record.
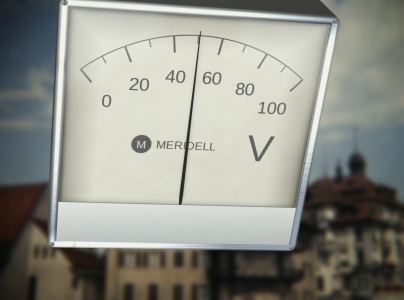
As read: **50** V
